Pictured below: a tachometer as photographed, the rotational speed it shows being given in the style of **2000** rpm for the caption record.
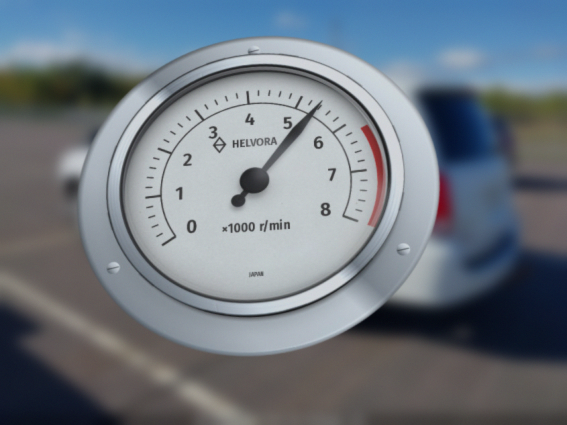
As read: **5400** rpm
